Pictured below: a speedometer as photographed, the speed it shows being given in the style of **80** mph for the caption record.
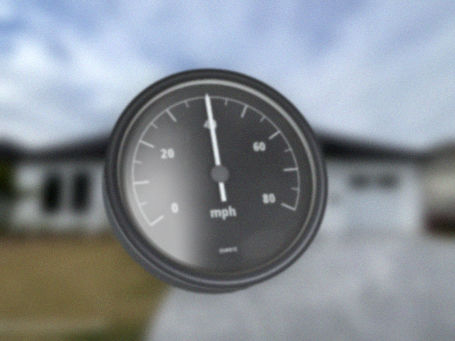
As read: **40** mph
